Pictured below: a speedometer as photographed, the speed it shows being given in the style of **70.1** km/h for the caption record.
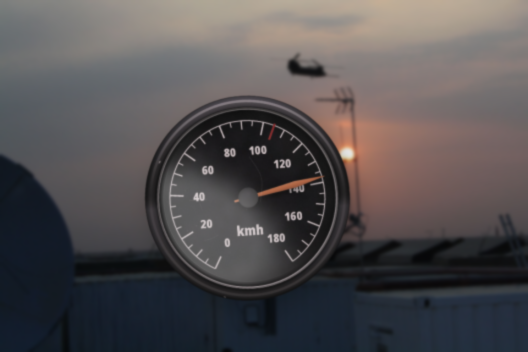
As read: **137.5** km/h
